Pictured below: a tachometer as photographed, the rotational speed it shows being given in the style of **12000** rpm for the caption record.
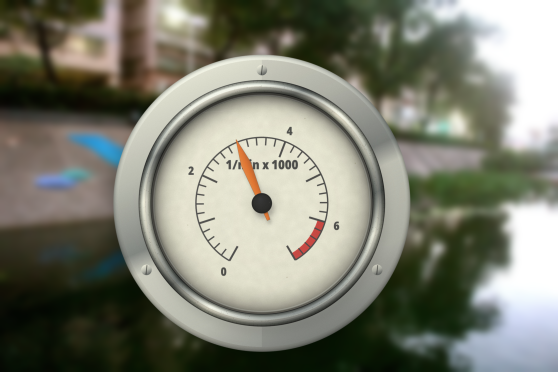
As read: **3000** rpm
